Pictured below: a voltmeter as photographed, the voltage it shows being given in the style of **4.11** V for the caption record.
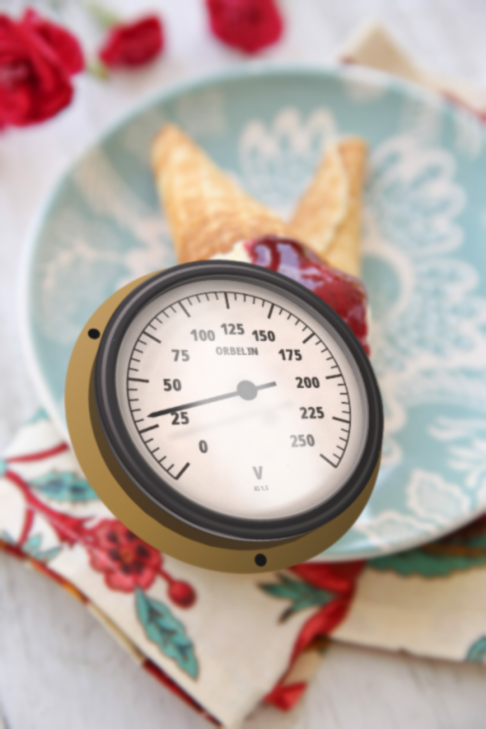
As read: **30** V
